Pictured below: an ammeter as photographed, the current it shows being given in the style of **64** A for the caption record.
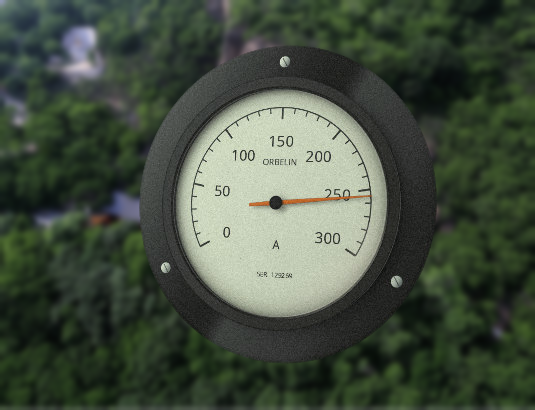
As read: **255** A
